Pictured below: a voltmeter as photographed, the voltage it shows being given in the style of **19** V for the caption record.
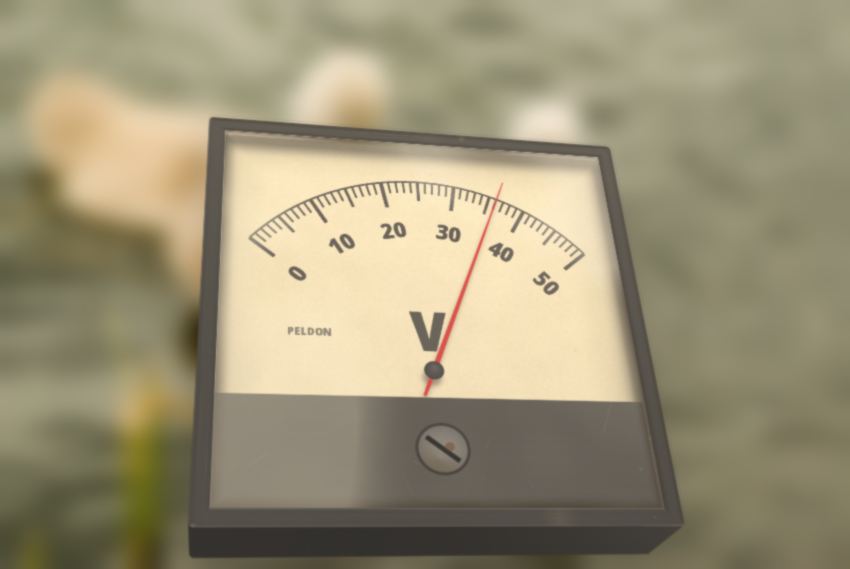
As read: **36** V
